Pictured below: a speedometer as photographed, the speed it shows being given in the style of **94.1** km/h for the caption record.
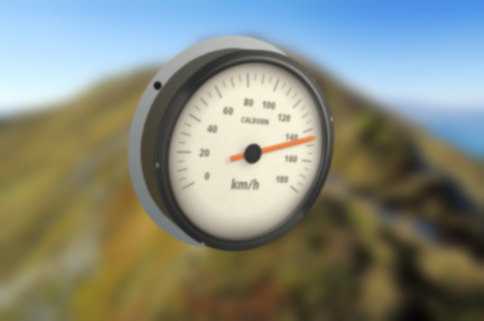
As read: **145** km/h
